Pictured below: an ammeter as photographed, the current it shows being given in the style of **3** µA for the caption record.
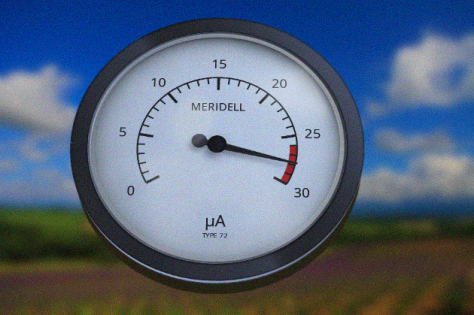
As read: **28** µA
